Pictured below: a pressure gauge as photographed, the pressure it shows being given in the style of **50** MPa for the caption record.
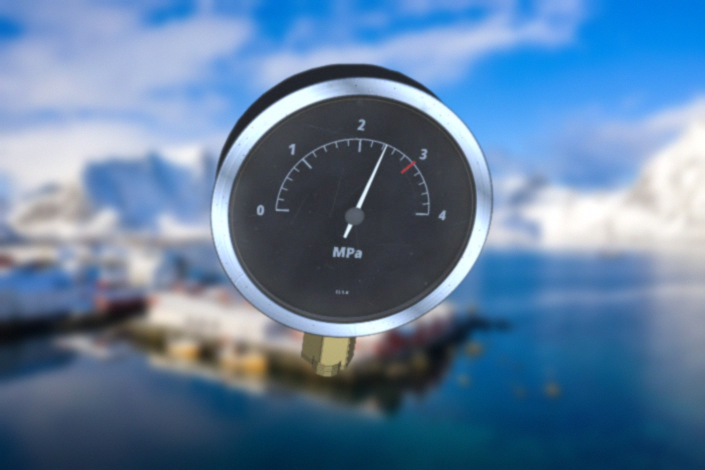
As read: **2.4** MPa
